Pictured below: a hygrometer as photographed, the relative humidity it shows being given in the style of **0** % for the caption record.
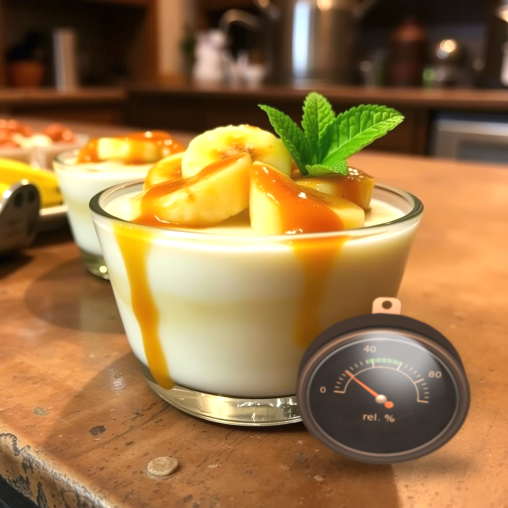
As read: **20** %
